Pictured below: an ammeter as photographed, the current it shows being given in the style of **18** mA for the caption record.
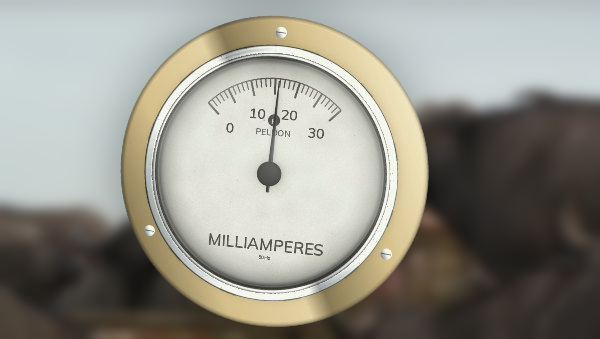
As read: **16** mA
